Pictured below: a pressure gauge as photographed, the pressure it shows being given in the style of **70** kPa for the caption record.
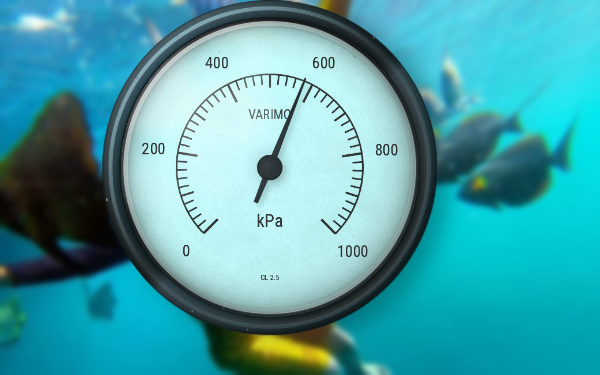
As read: **580** kPa
